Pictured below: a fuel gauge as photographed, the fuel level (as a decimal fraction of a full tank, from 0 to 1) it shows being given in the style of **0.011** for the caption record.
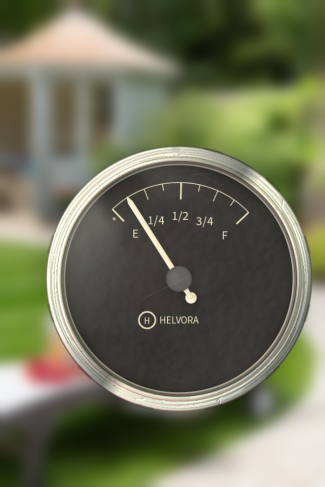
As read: **0.125**
